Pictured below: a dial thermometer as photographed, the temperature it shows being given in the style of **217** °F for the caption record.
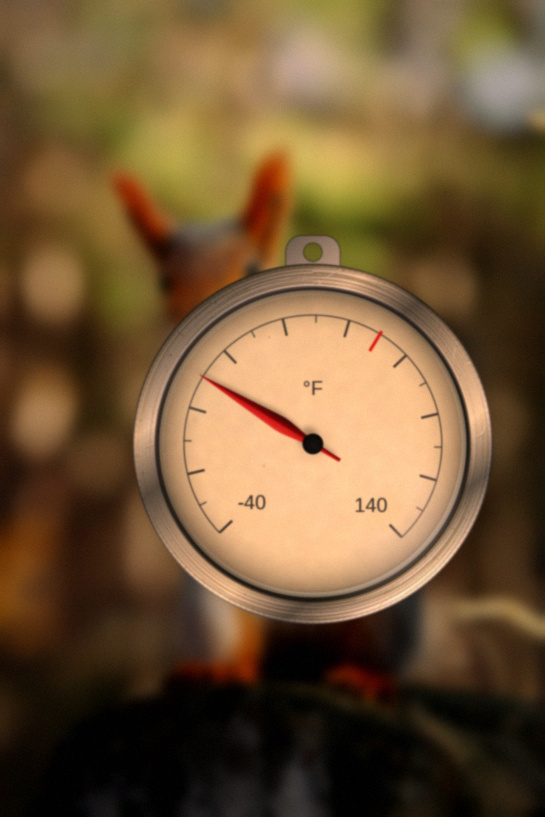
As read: **10** °F
